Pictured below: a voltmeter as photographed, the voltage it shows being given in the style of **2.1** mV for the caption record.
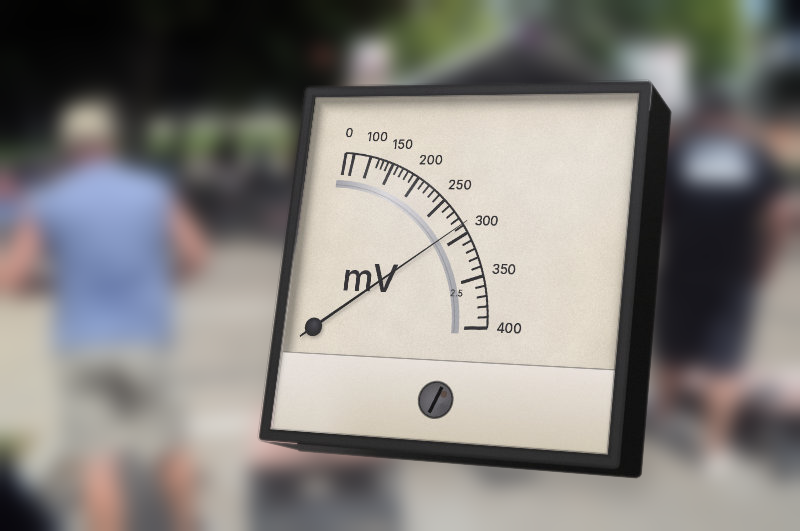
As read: **290** mV
